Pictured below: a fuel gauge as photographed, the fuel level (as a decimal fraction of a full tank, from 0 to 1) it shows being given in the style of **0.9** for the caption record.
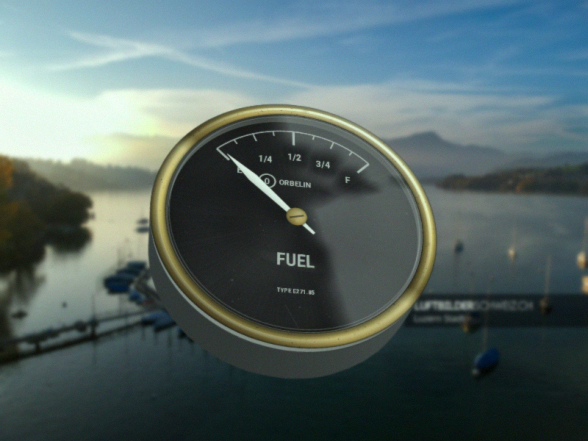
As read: **0**
